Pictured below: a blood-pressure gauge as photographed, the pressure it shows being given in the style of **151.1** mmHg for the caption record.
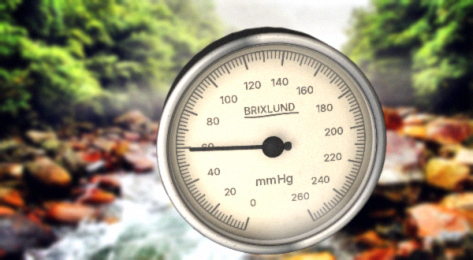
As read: **60** mmHg
